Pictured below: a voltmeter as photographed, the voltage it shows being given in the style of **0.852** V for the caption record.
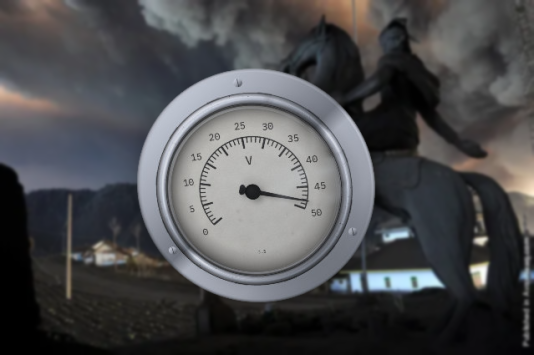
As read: **48** V
